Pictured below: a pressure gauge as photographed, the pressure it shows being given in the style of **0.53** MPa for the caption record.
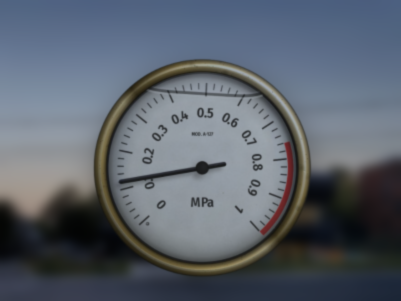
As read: **0.12** MPa
